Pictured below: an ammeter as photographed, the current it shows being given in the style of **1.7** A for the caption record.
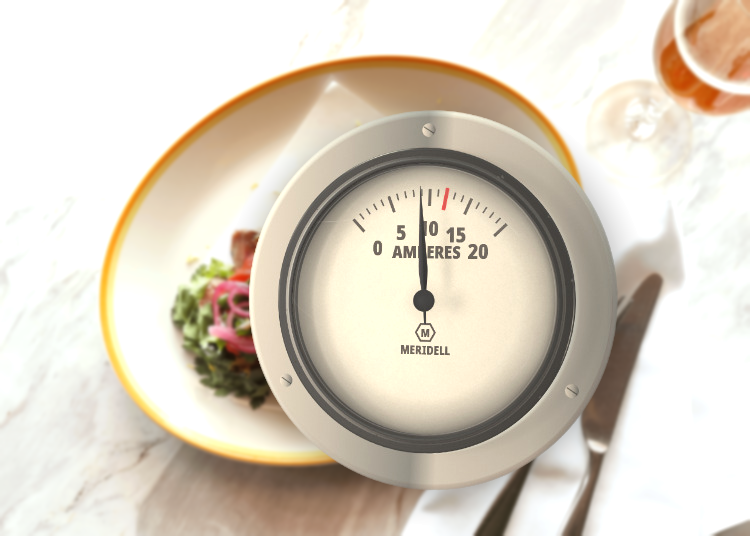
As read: **9** A
